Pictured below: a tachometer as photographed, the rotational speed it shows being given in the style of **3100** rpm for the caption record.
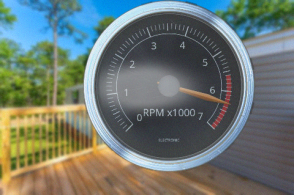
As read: **6300** rpm
